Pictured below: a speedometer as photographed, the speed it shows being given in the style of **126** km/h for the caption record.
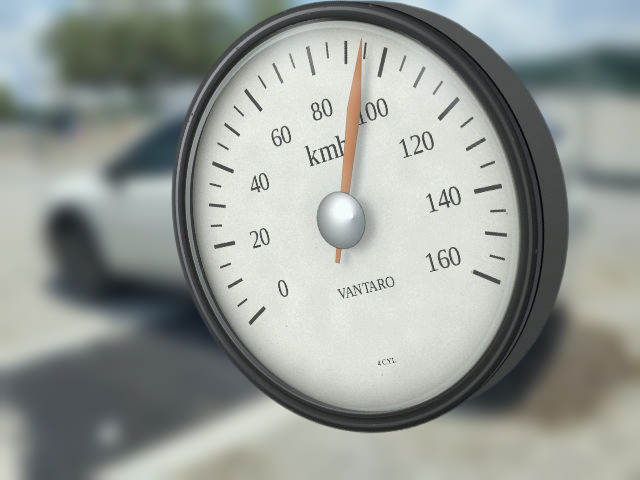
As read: **95** km/h
